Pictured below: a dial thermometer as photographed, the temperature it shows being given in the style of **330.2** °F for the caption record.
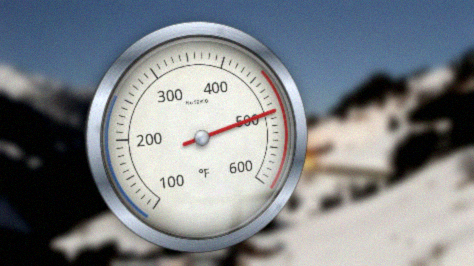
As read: **500** °F
